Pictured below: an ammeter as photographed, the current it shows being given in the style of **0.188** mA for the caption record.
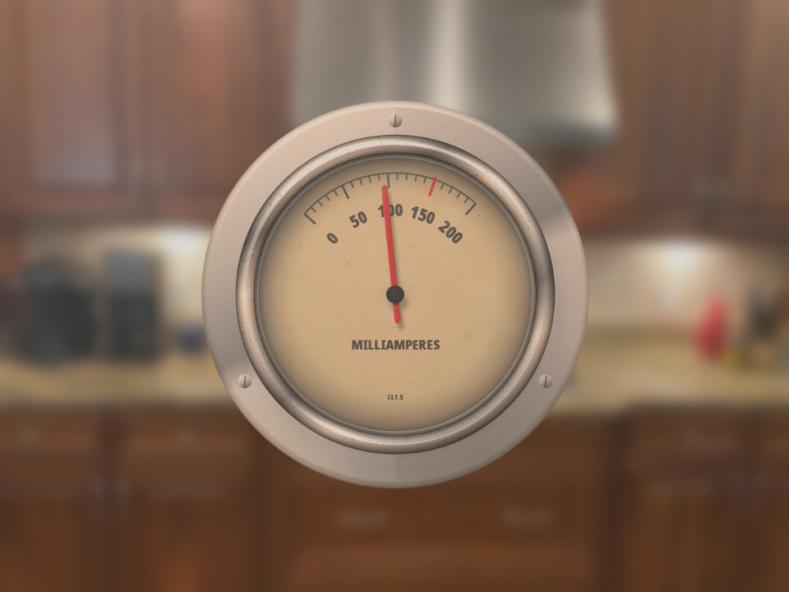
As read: **95** mA
